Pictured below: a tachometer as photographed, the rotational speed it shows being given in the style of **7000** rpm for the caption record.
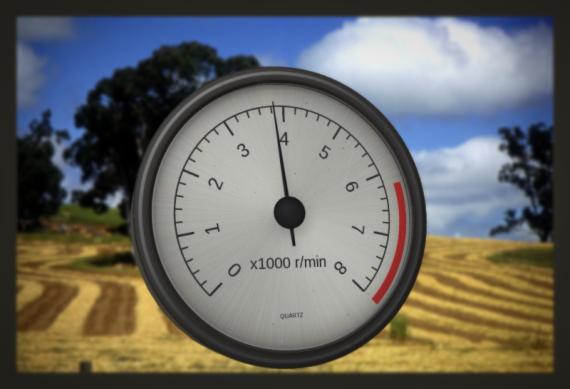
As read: **3800** rpm
